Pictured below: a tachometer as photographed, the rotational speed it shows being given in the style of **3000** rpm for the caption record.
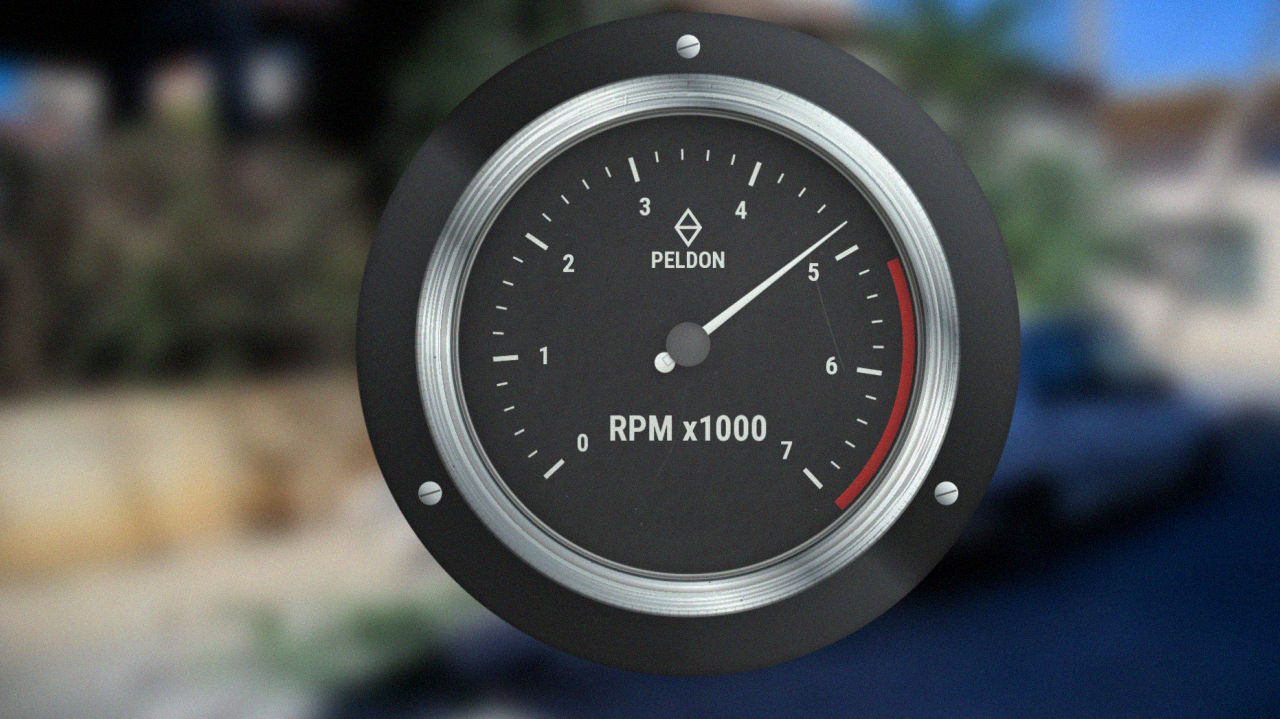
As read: **4800** rpm
